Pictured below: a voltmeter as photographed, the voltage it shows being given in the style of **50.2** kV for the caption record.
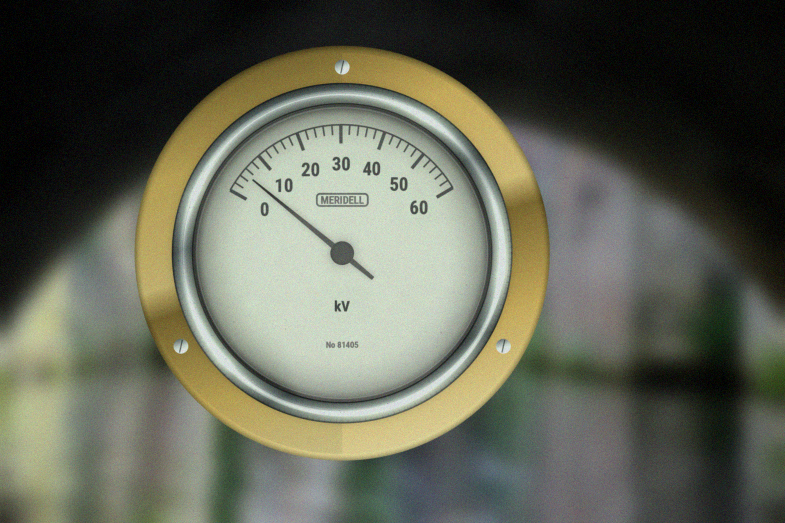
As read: **5** kV
